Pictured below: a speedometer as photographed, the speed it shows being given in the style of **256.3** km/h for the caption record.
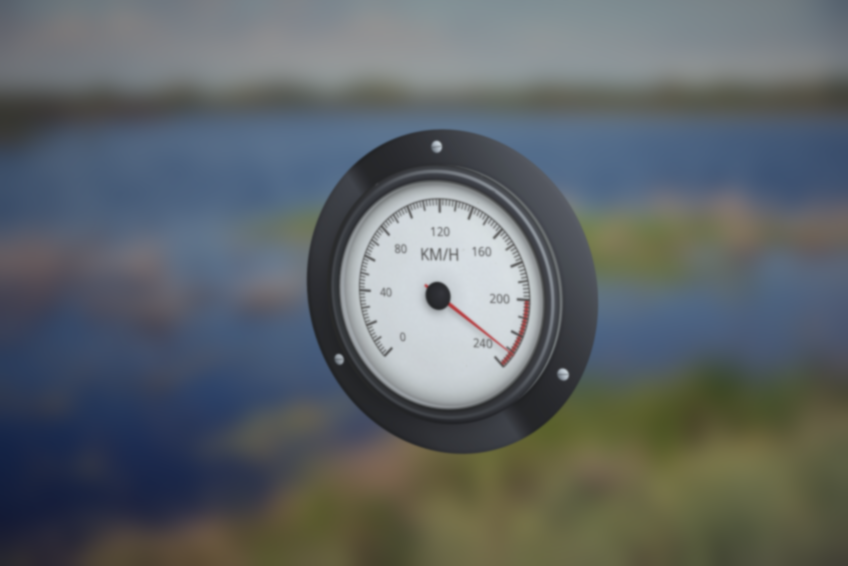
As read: **230** km/h
